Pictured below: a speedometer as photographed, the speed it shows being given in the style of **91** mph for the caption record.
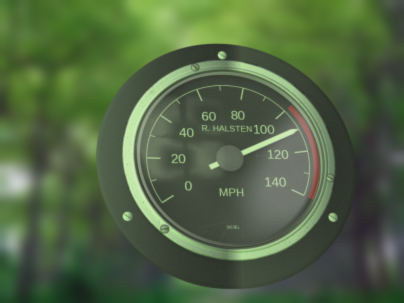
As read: **110** mph
